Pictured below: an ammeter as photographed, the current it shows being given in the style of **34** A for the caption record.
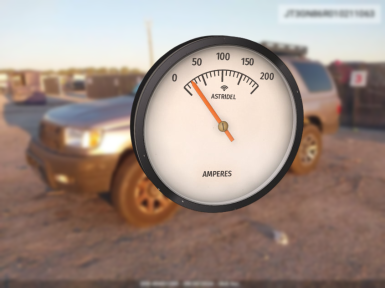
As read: **20** A
